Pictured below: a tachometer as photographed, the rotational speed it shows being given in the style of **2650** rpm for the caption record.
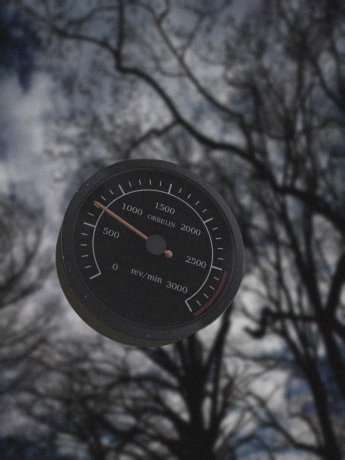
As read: **700** rpm
